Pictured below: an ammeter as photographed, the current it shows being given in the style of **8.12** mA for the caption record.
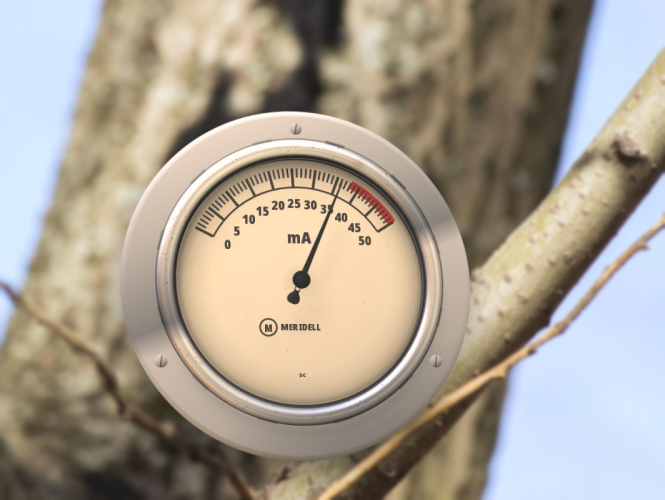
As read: **36** mA
